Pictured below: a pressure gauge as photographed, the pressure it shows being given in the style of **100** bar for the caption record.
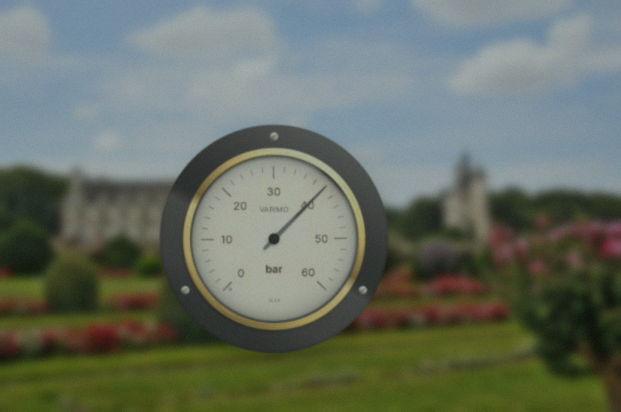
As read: **40** bar
